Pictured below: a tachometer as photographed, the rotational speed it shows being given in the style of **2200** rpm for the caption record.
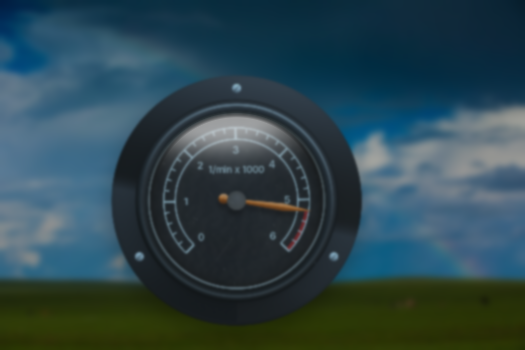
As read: **5200** rpm
